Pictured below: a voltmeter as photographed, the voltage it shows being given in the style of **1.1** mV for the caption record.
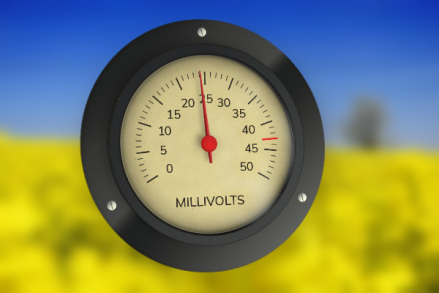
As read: **24** mV
